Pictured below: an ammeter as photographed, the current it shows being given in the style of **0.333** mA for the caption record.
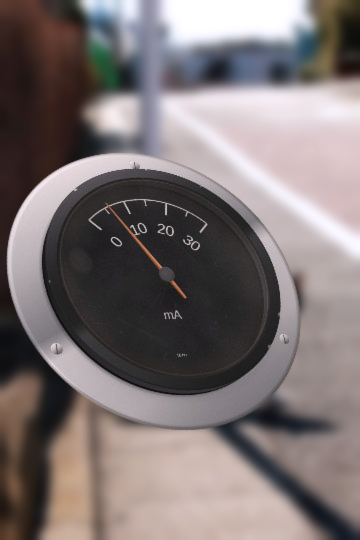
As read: **5** mA
